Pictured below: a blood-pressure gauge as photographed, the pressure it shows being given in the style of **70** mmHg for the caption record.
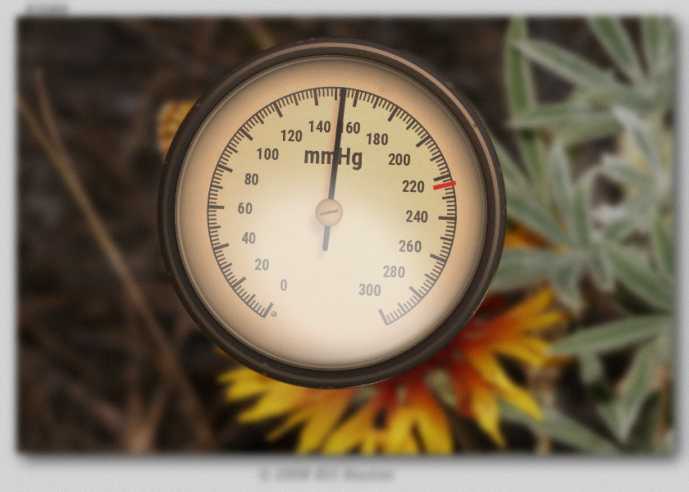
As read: **154** mmHg
